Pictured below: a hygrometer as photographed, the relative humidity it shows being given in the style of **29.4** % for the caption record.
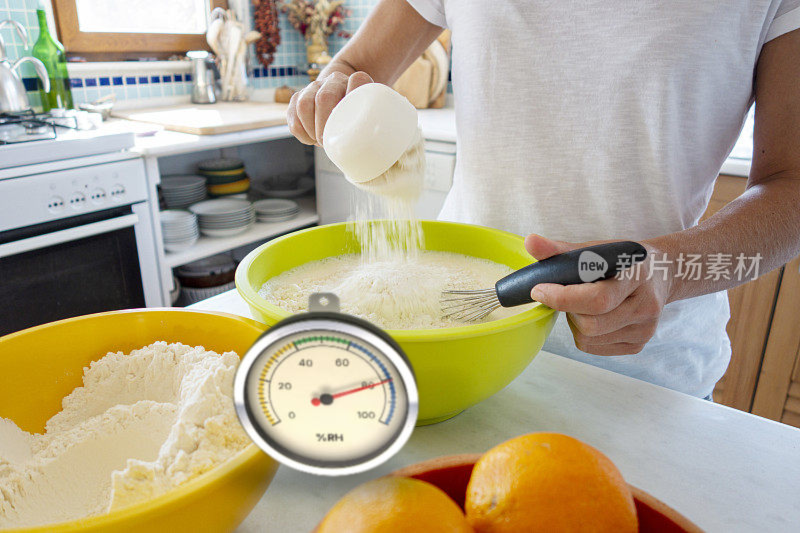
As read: **80** %
